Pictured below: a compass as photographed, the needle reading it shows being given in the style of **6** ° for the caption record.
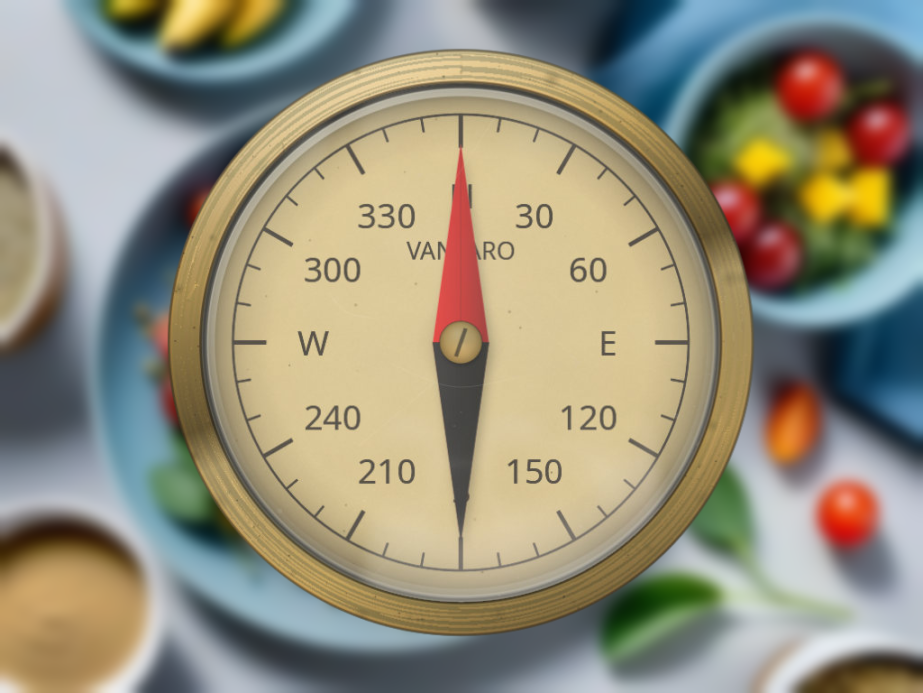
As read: **0** °
